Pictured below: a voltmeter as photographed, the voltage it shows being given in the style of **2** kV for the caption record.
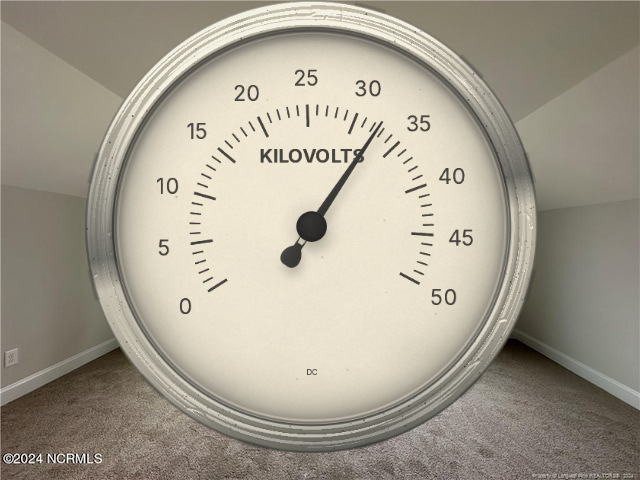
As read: **32.5** kV
